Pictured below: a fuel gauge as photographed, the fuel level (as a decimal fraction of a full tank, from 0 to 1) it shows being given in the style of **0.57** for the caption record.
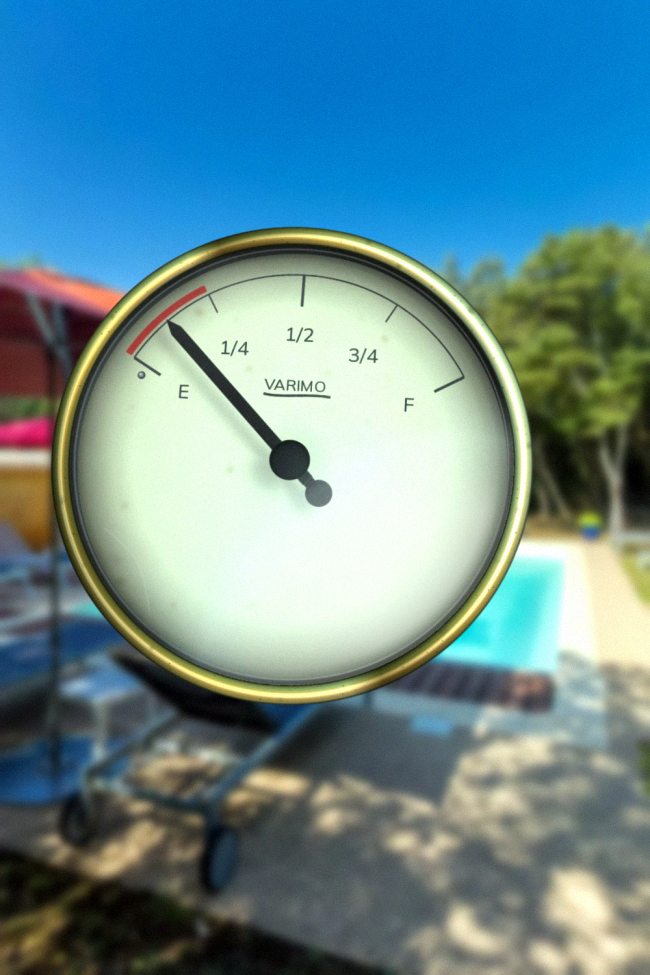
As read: **0.125**
